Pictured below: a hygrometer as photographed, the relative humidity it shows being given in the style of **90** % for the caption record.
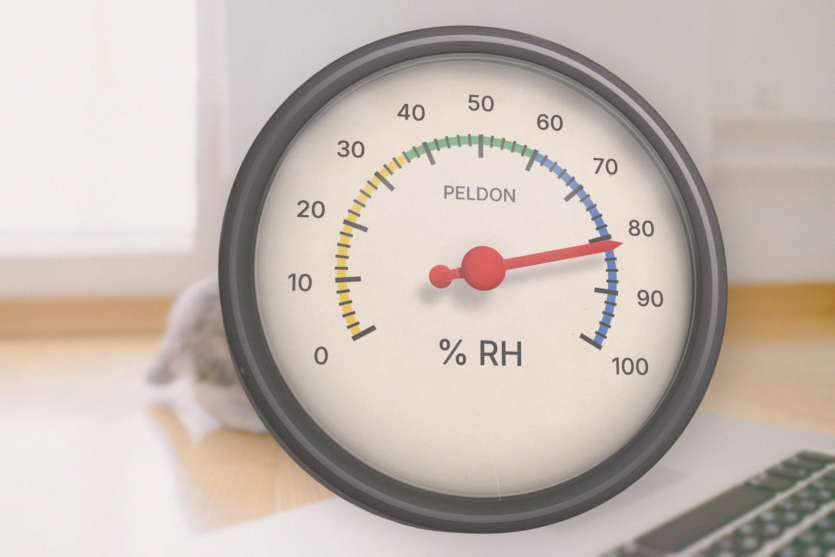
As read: **82** %
